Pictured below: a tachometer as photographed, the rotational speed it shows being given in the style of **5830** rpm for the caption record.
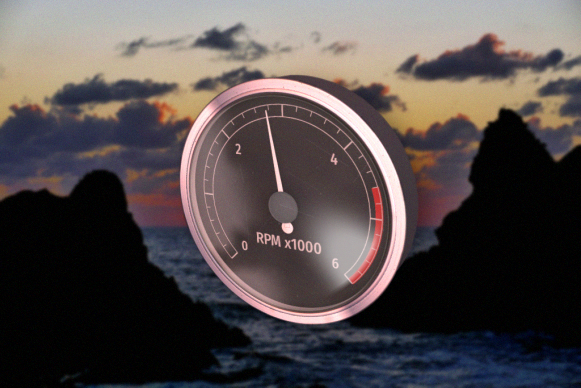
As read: **2800** rpm
